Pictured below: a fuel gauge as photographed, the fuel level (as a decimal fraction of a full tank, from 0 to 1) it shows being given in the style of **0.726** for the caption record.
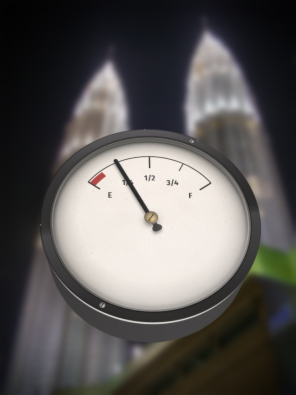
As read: **0.25**
